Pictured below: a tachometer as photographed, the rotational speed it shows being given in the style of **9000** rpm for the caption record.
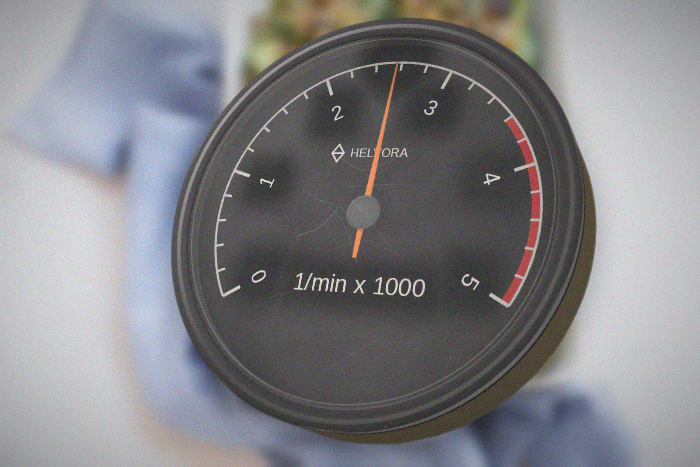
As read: **2600** rpm
